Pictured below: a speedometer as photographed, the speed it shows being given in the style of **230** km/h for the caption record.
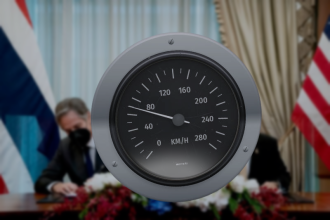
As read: **70** km/h
